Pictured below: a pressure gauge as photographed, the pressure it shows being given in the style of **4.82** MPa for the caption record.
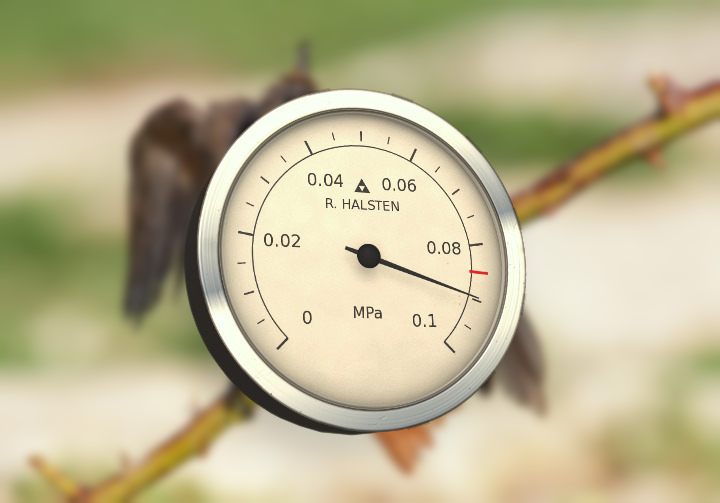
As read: **0.09** MPa
